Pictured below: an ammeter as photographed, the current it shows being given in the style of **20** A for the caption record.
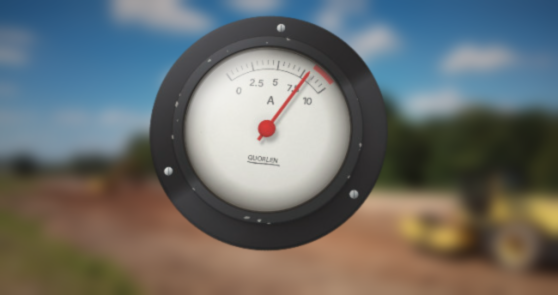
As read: **8** A
